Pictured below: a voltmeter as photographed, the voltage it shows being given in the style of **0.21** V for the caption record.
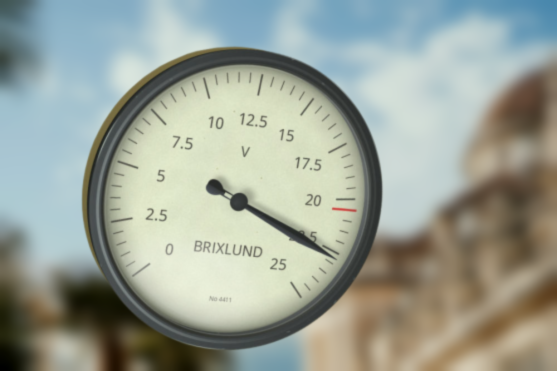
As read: **22.75** V
